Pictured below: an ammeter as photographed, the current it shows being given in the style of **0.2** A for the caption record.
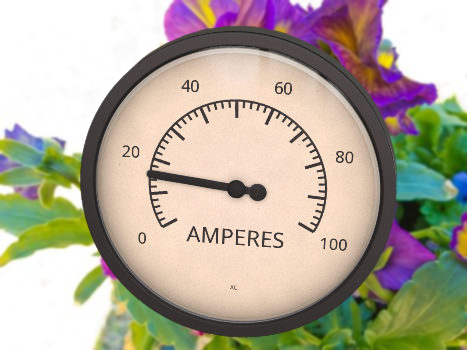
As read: **16** A
